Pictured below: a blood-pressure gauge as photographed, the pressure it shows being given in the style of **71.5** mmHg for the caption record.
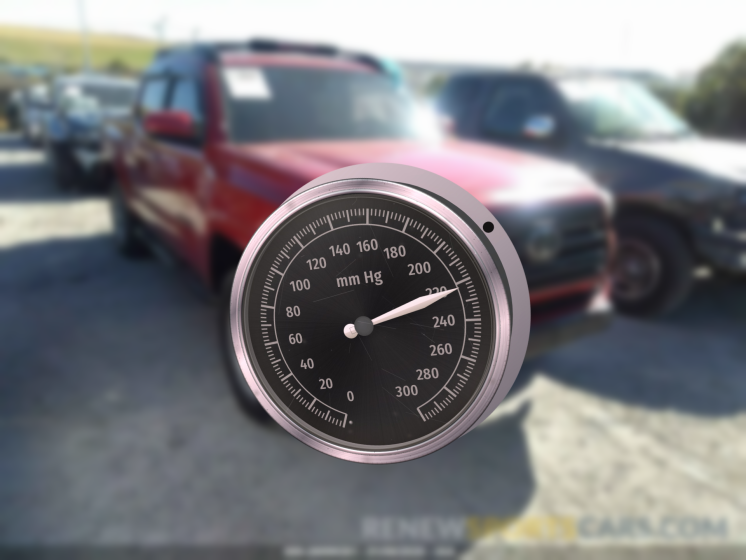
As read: **222** mmHg
